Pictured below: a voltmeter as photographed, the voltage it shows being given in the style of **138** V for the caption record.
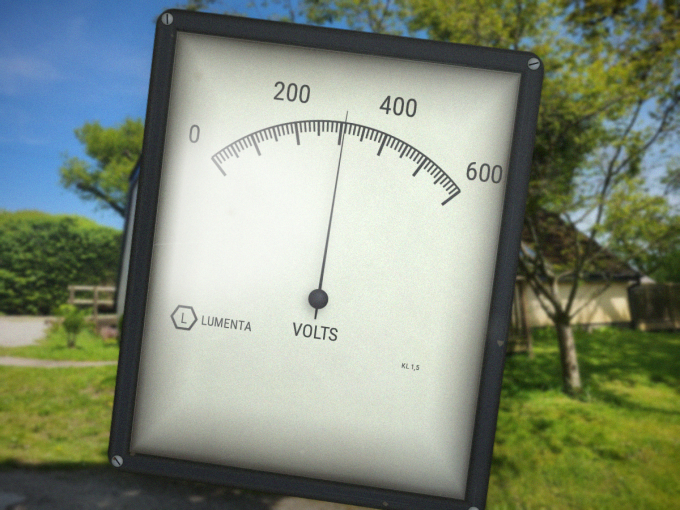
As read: **310** V
